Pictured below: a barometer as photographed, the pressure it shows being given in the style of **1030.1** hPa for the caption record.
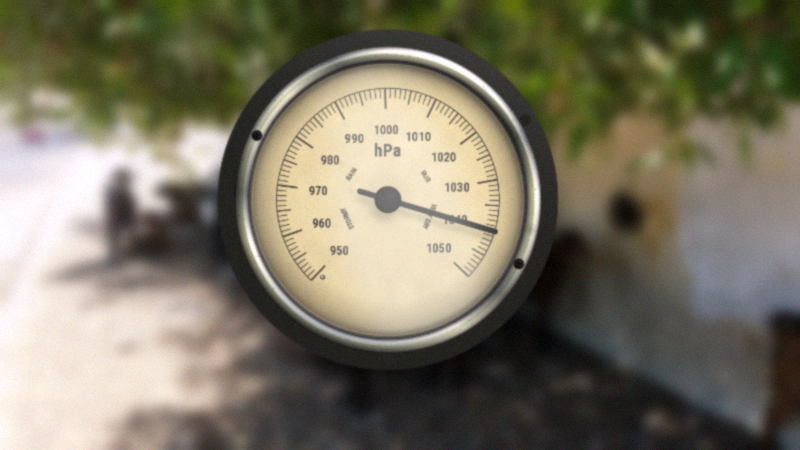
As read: **1040** hPa
